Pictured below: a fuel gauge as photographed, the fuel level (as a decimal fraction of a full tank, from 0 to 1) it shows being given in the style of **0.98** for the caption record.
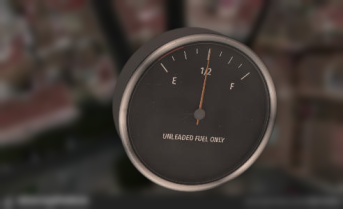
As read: **0.5**
